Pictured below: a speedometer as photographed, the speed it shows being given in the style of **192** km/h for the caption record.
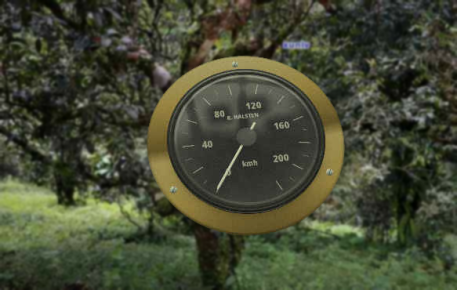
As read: **0** km/h
